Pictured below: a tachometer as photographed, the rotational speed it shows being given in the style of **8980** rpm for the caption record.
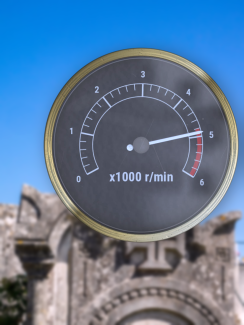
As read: **4900** rpm
